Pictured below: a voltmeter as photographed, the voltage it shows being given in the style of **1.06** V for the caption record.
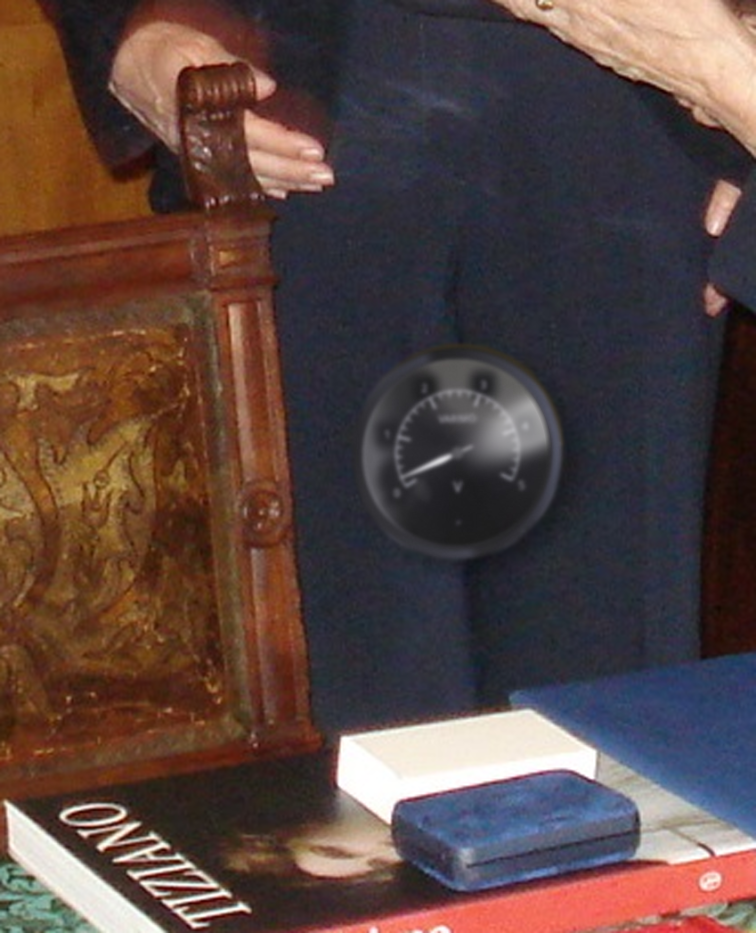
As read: **0.2** V
